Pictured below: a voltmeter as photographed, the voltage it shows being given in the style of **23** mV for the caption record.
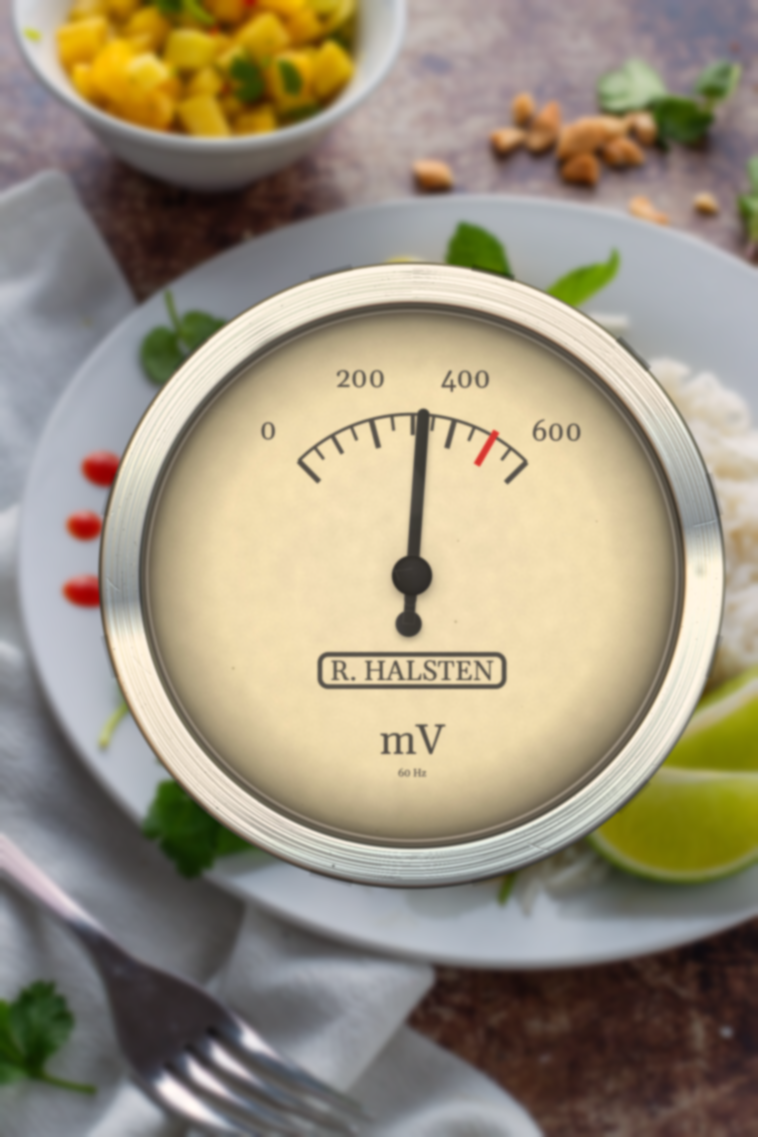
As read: **325** mV
